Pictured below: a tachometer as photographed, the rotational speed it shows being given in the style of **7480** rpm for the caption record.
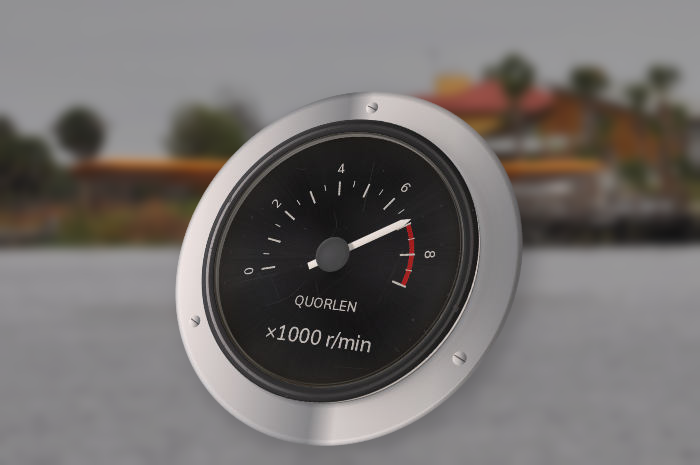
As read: **7000** rpm
